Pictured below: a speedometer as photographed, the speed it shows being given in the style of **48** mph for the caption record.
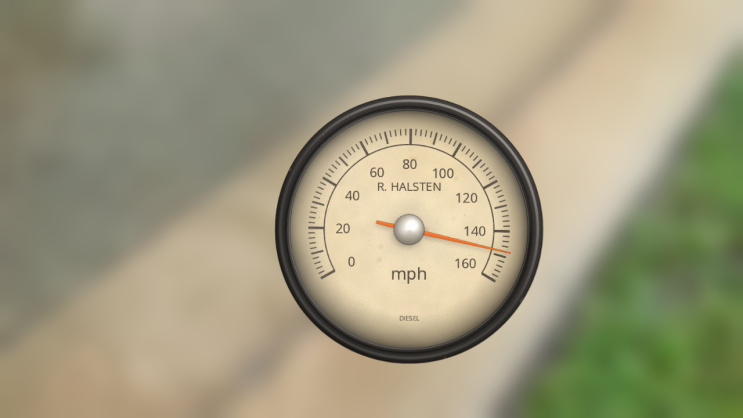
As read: **148** mph
